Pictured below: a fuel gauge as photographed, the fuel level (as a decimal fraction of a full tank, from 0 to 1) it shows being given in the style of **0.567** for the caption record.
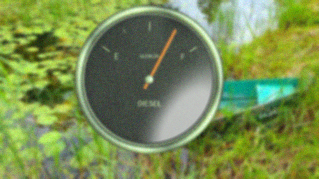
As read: **0.75**
